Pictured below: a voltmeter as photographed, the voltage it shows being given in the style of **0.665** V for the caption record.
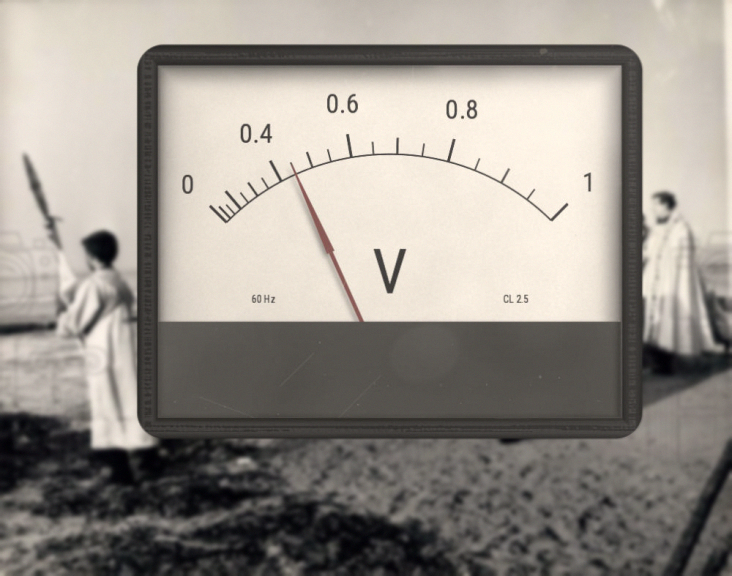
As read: **0.45** V
